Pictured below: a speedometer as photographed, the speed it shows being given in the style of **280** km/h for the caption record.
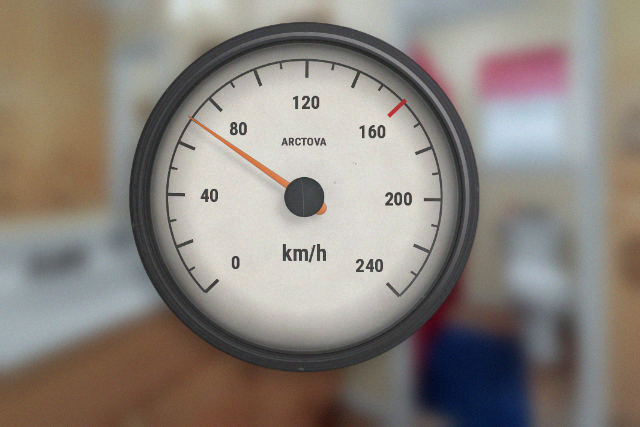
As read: **70** km/h
